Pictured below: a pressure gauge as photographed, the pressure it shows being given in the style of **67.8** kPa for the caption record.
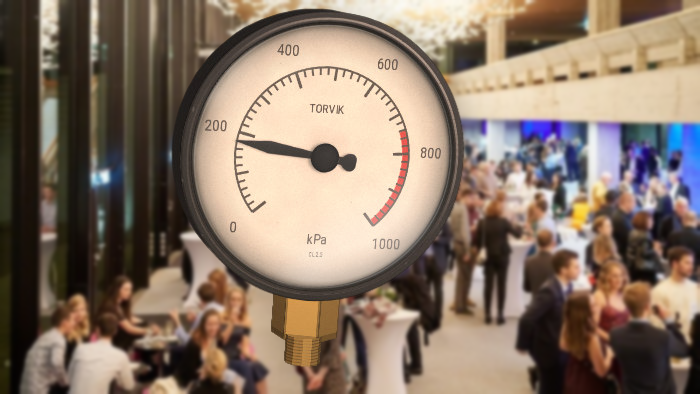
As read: **180** kPa
